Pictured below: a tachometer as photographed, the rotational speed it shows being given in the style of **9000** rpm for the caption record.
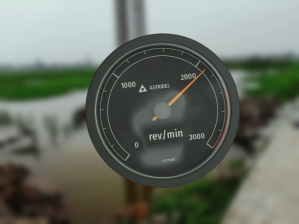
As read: **2100** rpm
